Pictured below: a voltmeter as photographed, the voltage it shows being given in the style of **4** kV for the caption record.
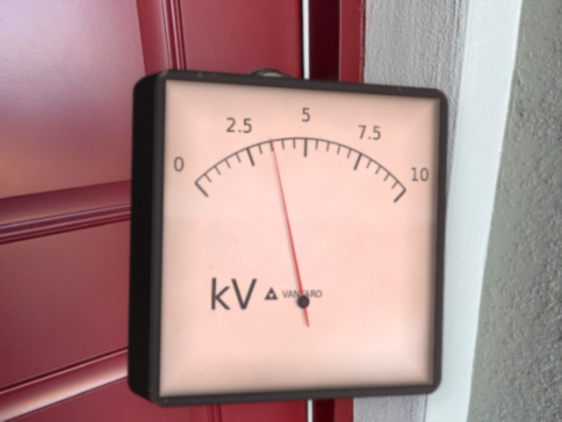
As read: **3.5** kV
